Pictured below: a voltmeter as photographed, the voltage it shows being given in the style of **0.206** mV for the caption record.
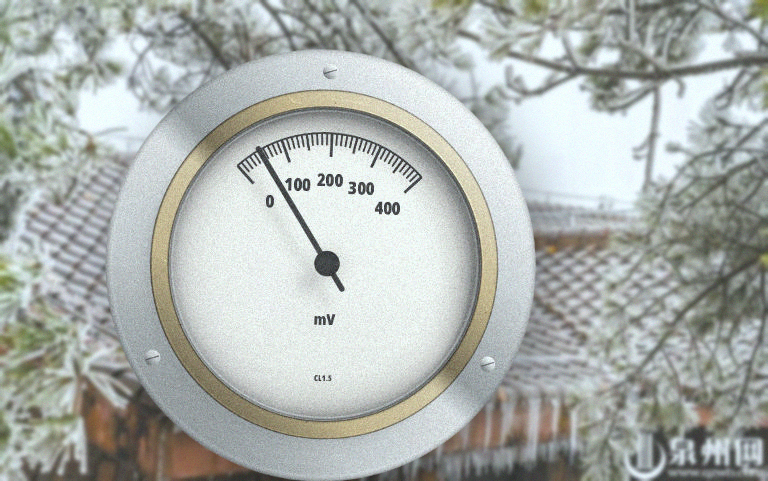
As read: **50** mV
